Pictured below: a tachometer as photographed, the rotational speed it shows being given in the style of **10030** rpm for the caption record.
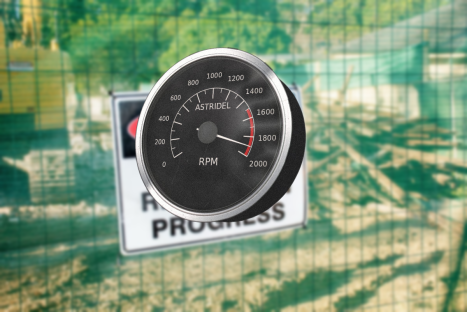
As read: **1900** rpm
